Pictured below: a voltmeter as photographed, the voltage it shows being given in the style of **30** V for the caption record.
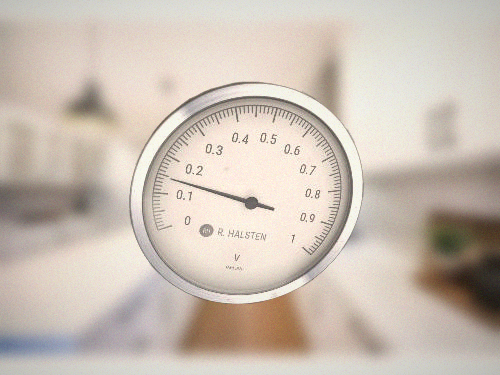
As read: **0.15** V
